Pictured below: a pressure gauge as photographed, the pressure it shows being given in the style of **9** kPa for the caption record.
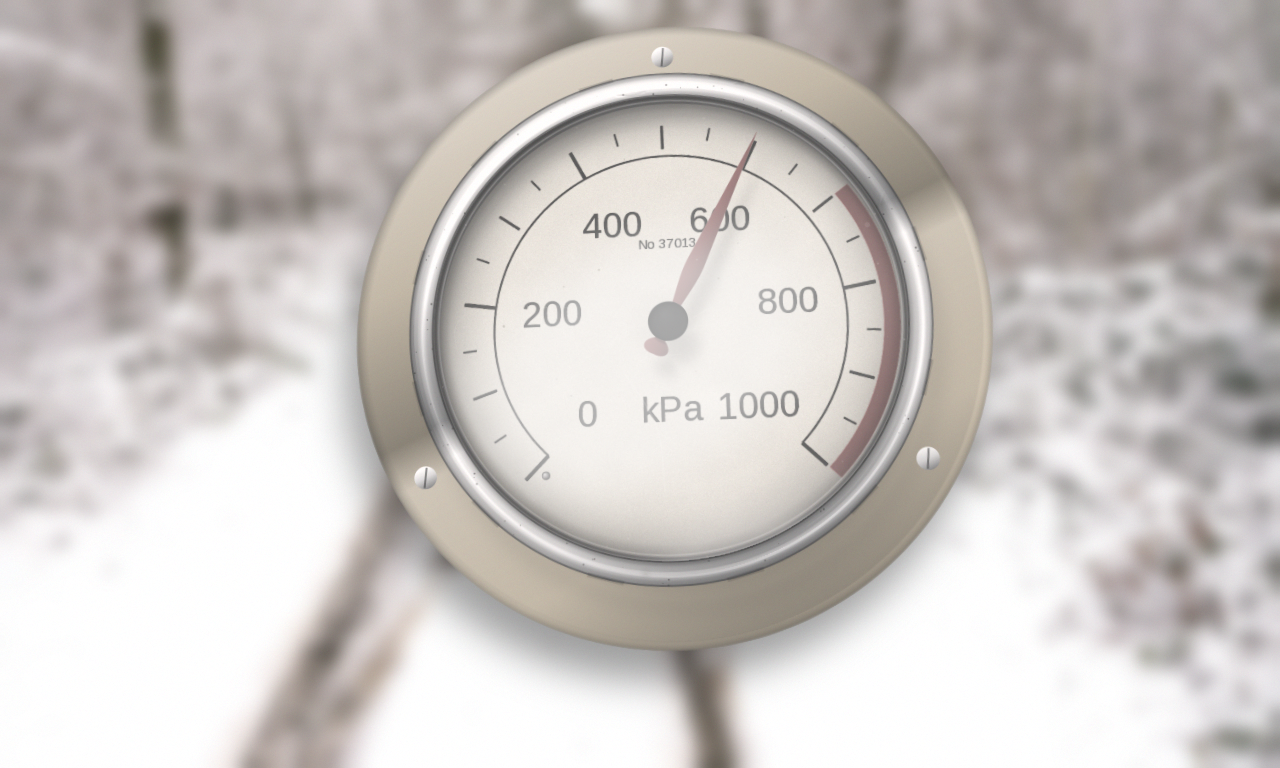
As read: **600** kPa
